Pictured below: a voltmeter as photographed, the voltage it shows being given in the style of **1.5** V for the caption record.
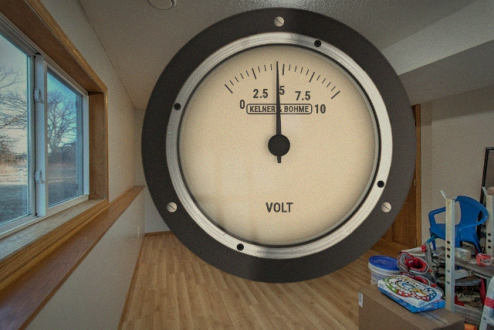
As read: **4.5** V
